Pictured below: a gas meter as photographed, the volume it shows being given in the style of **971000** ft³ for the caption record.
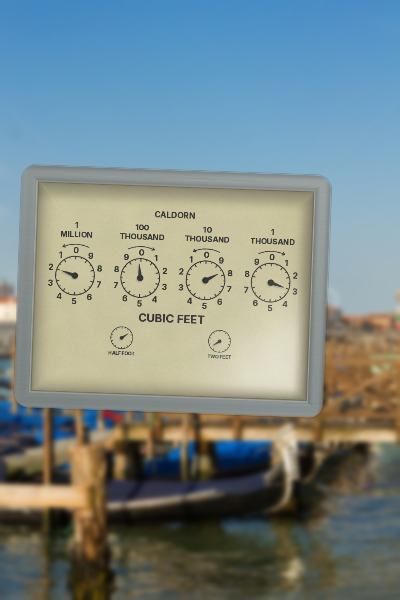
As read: **198300** ft³
